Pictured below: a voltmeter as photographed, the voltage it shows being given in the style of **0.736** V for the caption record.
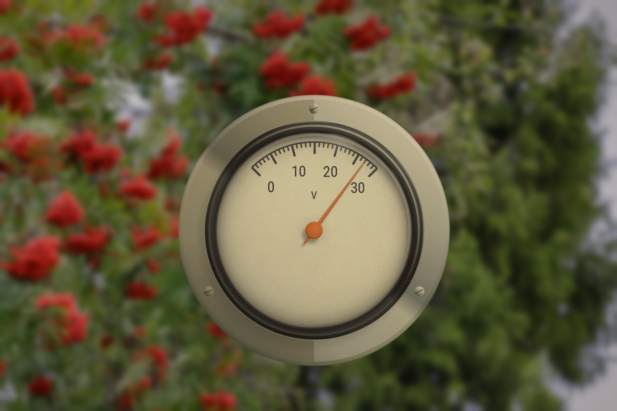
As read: **27** V
